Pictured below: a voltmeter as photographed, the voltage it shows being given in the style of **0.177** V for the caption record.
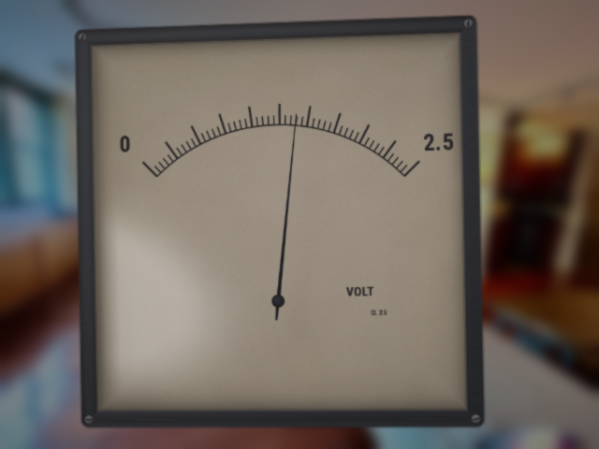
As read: **1.4** V
